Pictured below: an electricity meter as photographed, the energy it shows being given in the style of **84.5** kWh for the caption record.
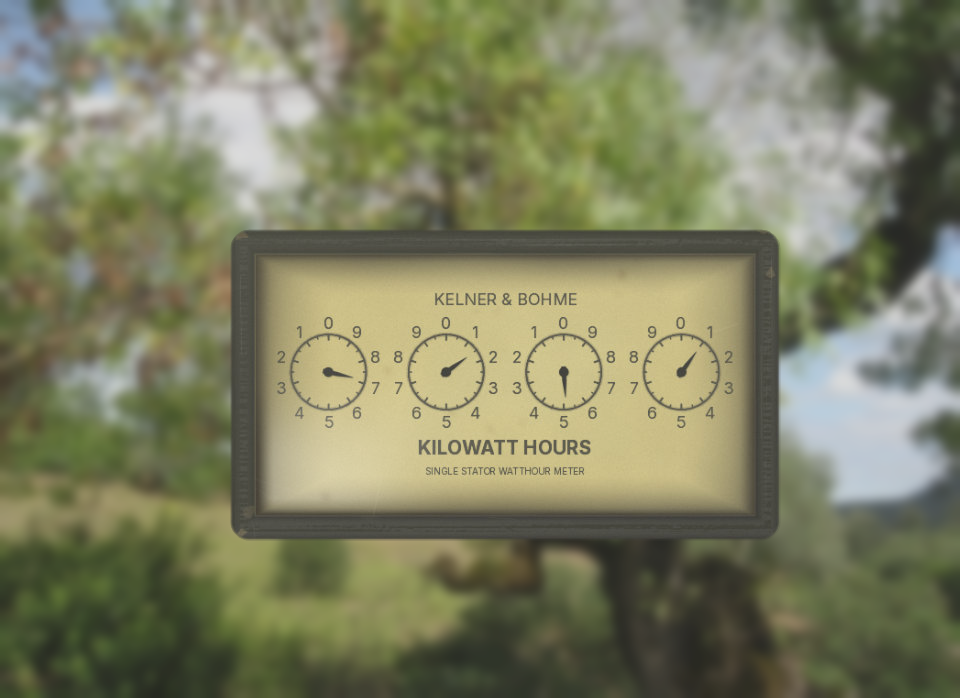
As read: **7151** kWh
